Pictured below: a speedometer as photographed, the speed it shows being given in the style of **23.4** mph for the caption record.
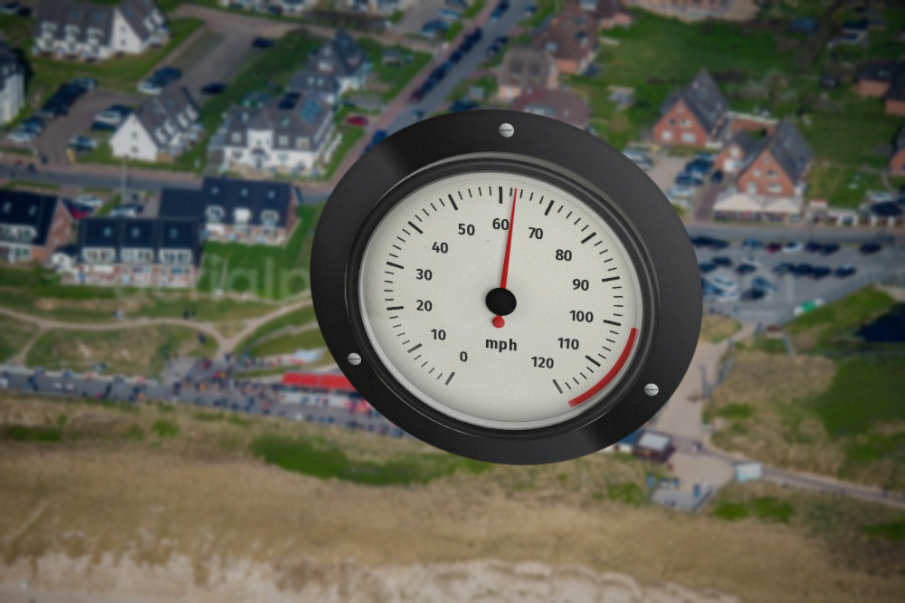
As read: **63** mph
